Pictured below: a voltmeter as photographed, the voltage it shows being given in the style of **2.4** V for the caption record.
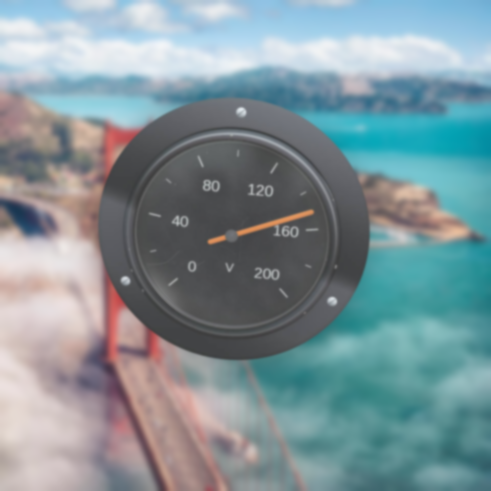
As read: **150** V
